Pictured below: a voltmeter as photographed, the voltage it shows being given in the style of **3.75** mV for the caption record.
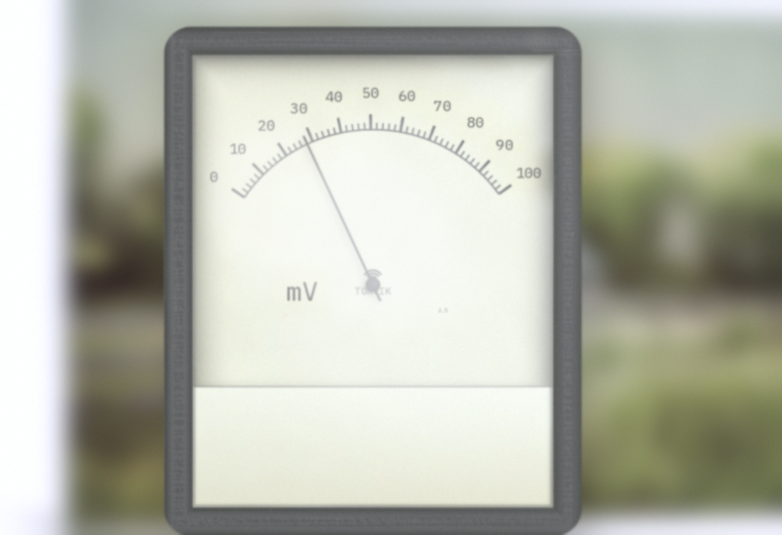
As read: **28** mV
